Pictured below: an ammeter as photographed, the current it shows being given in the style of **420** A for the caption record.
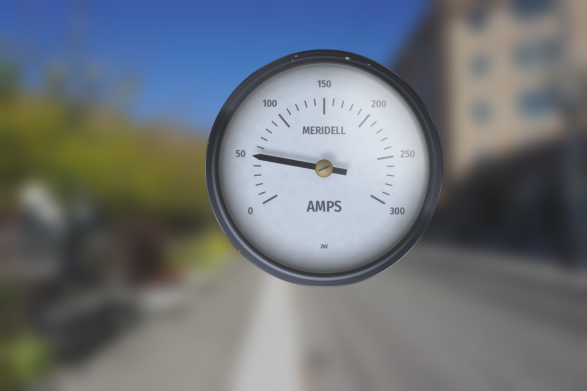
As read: **50** A
